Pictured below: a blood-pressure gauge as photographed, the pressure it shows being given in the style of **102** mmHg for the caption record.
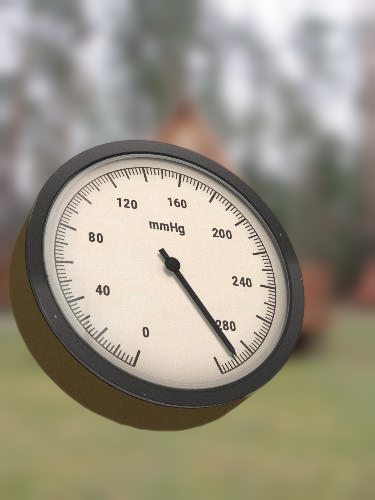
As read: **290** mmHg
